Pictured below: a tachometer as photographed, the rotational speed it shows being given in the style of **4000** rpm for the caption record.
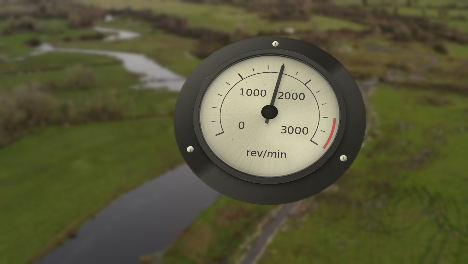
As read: **1600** rpm
